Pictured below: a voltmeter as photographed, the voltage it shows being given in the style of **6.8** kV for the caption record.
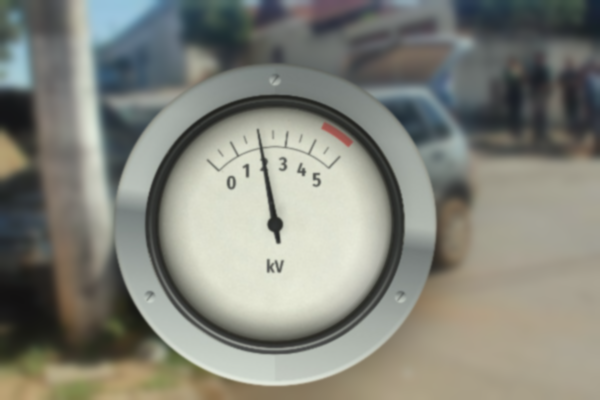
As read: **2** kV
